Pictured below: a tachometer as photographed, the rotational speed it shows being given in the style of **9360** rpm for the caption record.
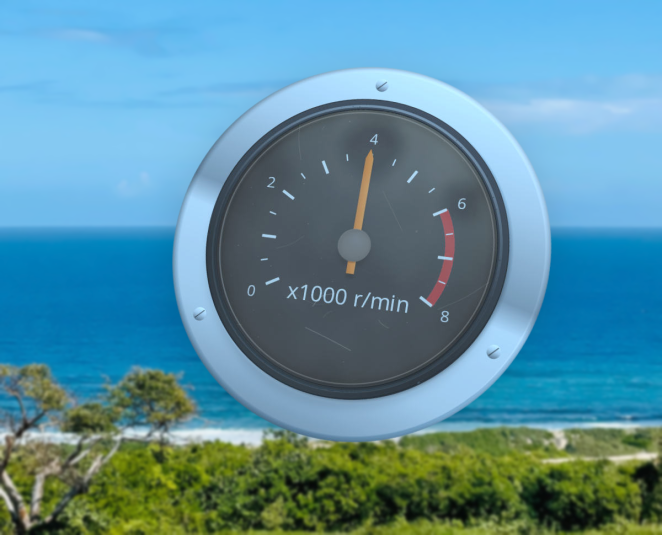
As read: **4000** rpm
